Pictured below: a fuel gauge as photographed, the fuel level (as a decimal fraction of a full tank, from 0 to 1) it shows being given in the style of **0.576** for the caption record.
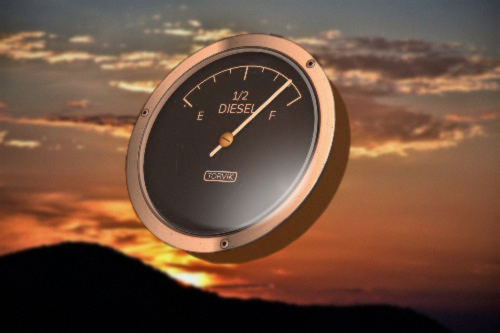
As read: **0.875**
